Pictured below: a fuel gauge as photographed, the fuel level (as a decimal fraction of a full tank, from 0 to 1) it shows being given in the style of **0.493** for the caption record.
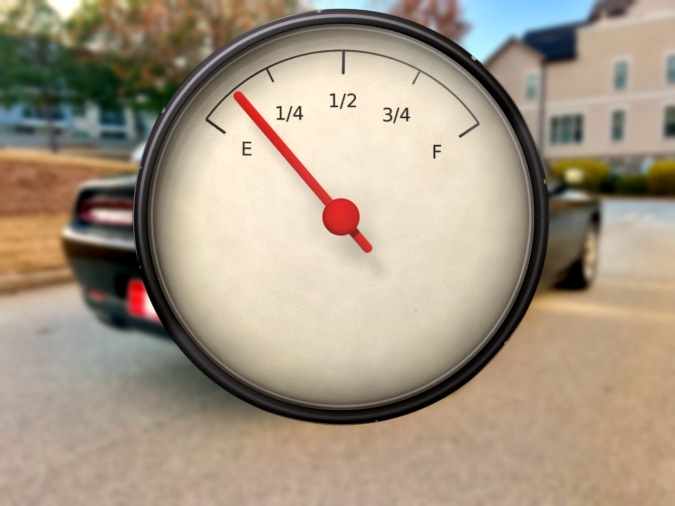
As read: **0.125**
